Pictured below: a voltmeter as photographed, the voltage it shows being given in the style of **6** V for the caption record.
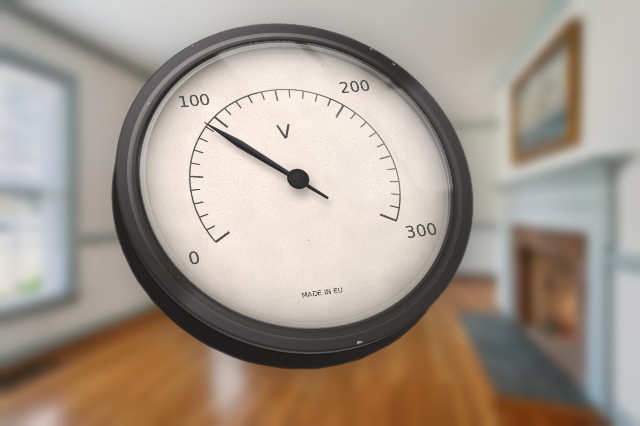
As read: **90** V
